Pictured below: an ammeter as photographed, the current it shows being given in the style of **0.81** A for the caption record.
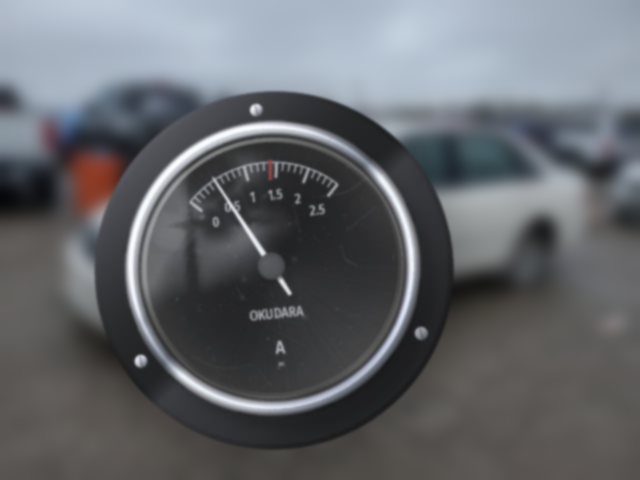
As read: **0.5** A
